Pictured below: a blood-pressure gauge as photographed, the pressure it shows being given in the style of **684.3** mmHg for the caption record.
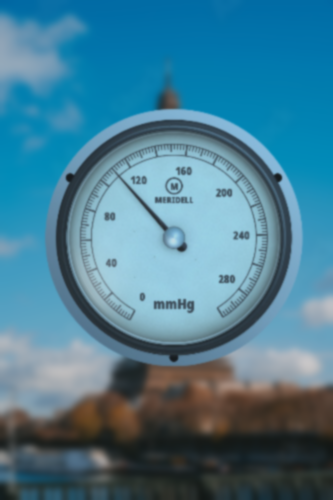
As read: **110** mmHg
